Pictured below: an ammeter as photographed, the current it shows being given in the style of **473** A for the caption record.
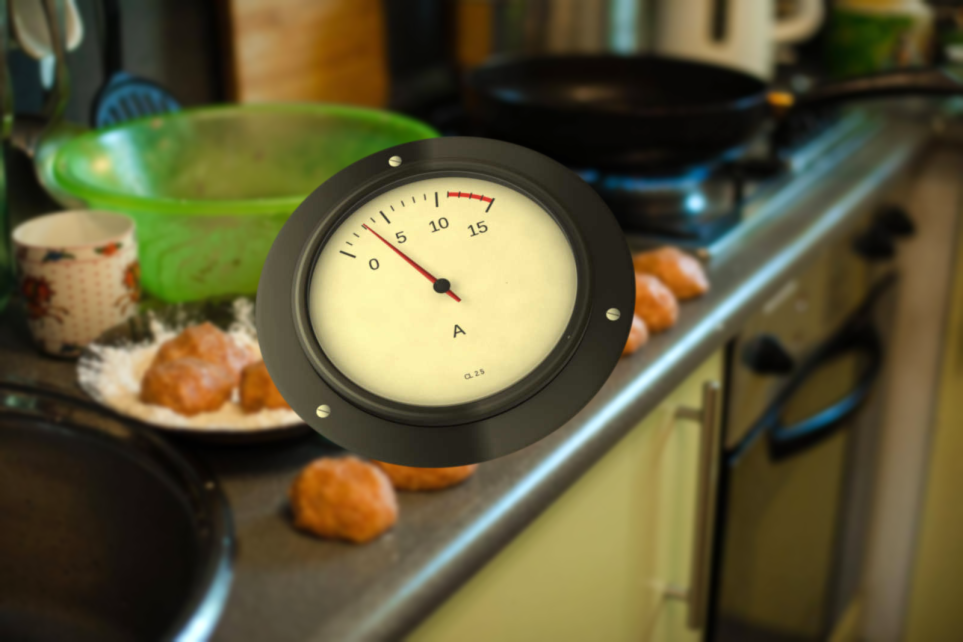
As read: **3** A
